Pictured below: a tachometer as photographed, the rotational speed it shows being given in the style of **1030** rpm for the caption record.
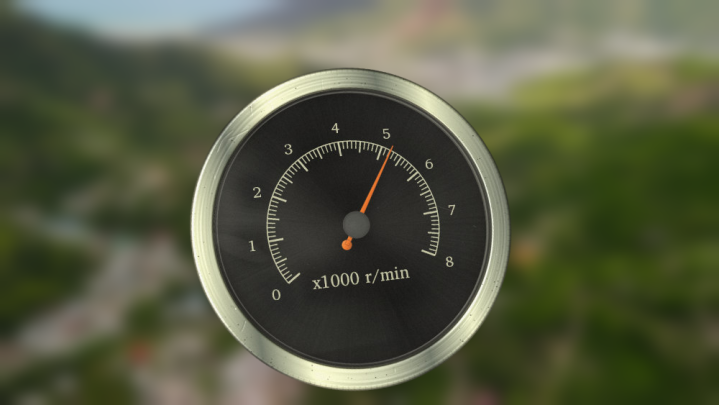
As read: **5200** rpm
